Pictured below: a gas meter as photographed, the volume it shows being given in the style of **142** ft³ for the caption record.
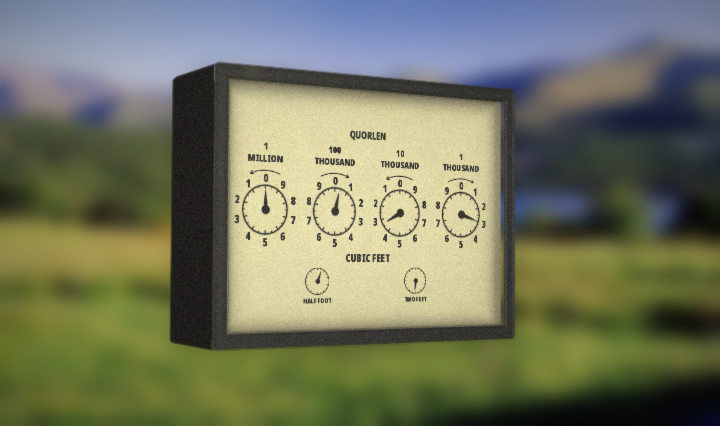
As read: **3300** ft³
